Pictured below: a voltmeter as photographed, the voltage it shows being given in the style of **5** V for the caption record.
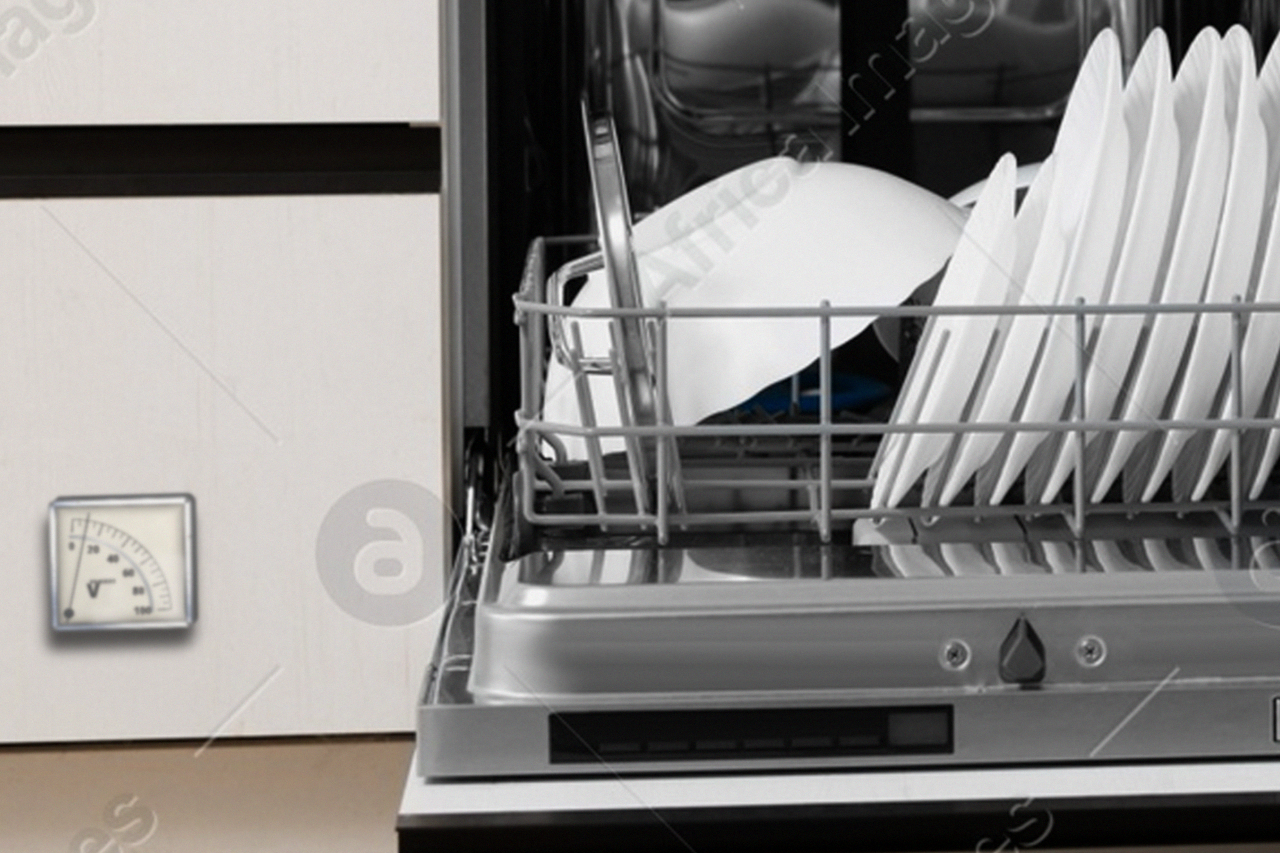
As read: **10** V
